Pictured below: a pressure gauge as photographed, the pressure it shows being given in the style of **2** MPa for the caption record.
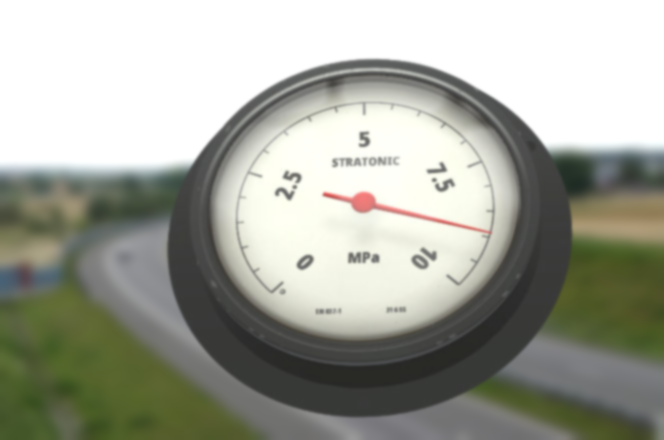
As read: **9** MPa
